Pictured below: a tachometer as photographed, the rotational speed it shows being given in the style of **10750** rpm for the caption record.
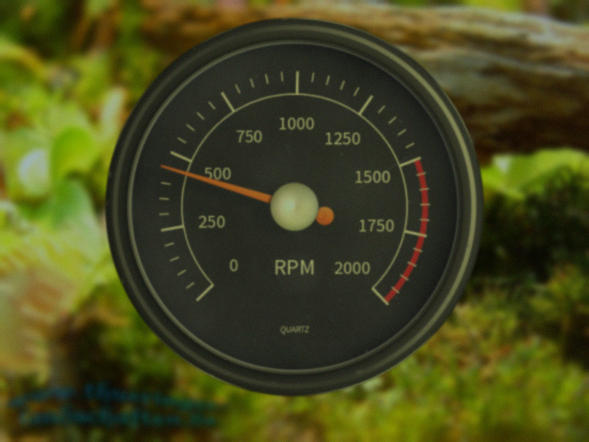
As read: **450** rpm
